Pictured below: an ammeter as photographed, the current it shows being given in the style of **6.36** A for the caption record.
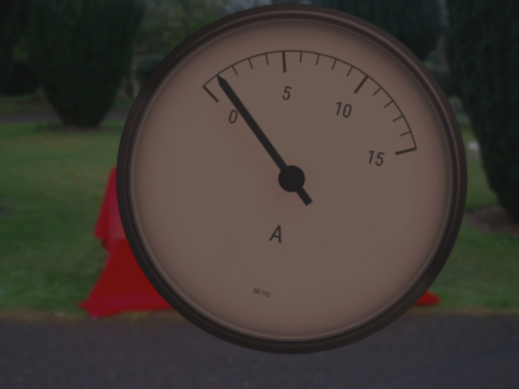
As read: **1** A
